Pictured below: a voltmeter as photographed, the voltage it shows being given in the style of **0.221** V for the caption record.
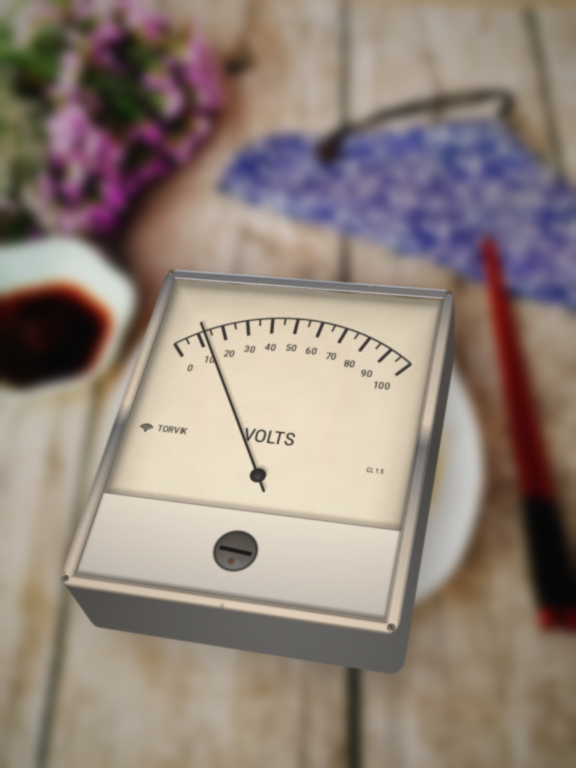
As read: **12.5** V
